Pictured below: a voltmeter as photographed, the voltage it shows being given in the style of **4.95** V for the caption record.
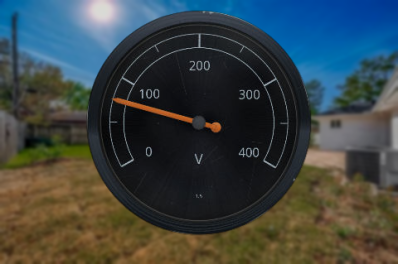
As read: **75** V
